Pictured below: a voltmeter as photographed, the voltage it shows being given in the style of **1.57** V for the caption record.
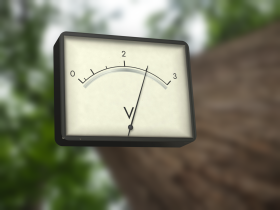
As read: **2.5** V
